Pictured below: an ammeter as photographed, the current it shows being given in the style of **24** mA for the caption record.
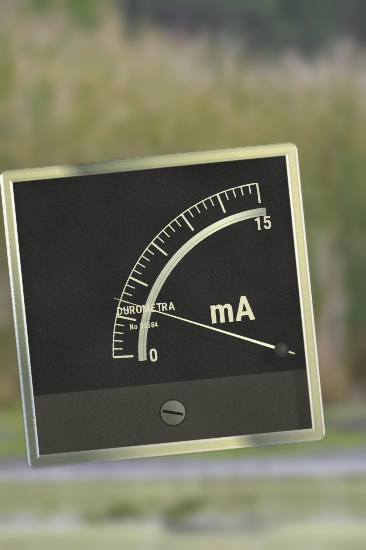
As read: **3.5** mA
